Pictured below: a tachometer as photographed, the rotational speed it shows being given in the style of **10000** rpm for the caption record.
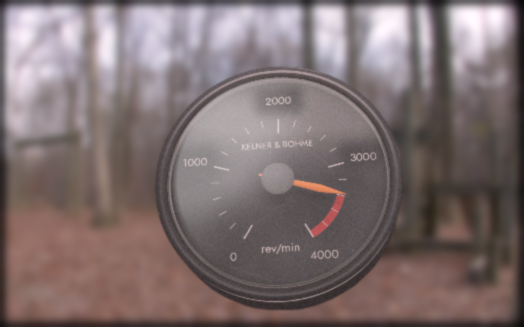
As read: **3400** rpm
